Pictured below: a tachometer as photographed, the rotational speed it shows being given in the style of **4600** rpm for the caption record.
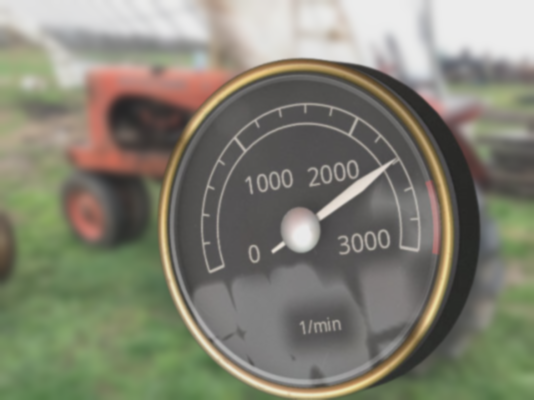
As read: **2400** rpm
